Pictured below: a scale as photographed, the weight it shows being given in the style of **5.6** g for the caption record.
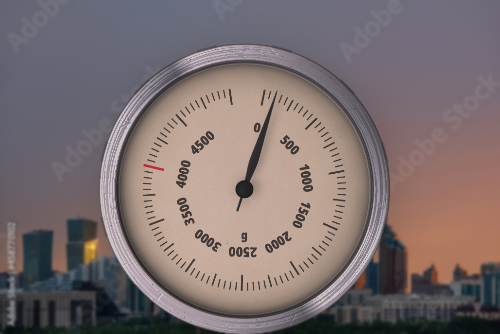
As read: **100** g
